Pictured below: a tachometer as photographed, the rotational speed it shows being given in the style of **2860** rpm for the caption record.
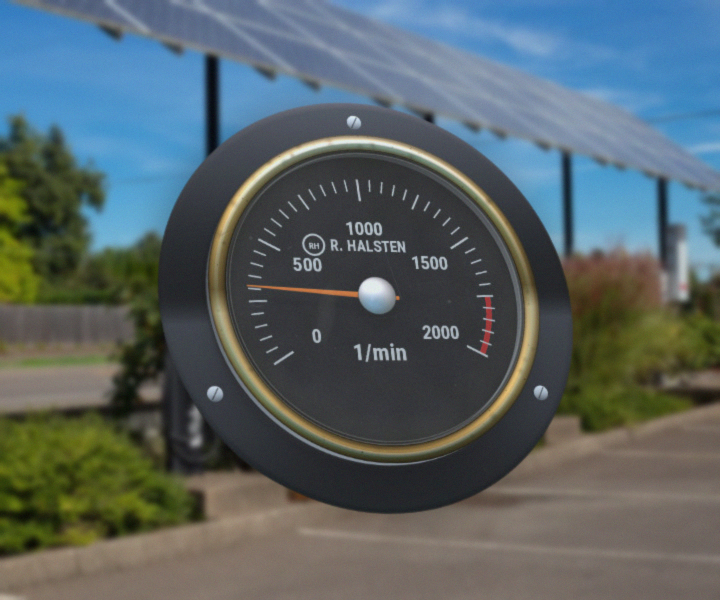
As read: **300** rpm
